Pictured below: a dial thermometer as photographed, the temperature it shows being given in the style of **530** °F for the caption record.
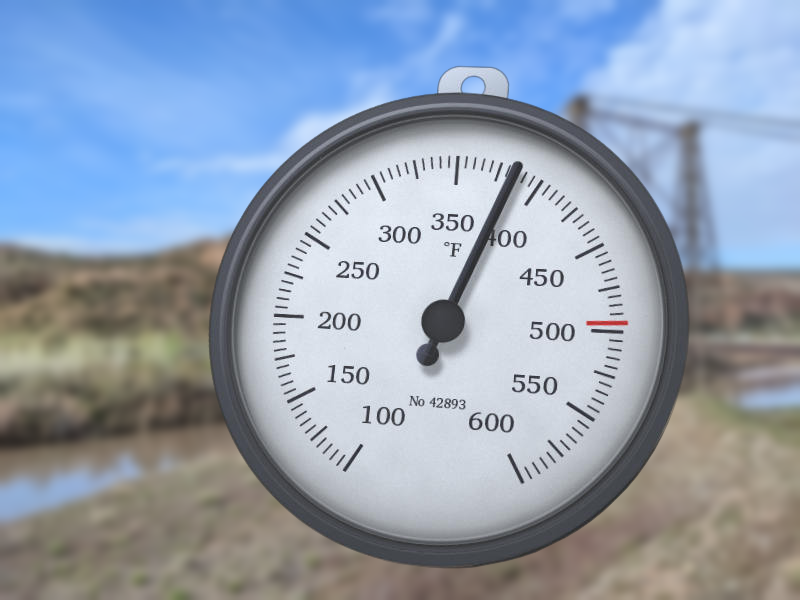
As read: **385** °F
